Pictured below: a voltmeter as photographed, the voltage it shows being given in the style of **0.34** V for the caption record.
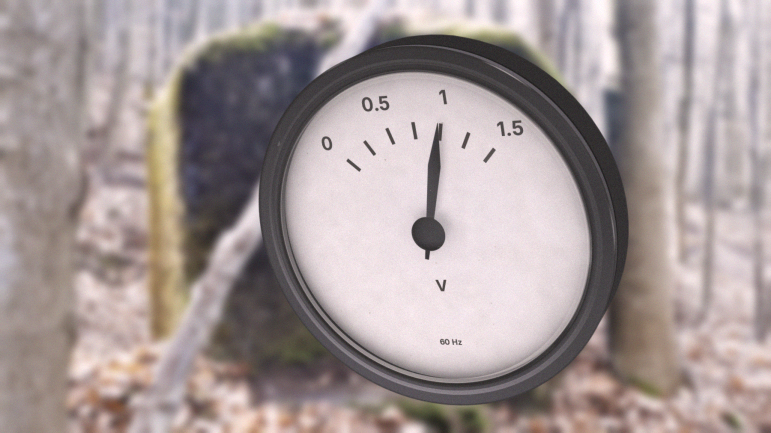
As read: **1** V
